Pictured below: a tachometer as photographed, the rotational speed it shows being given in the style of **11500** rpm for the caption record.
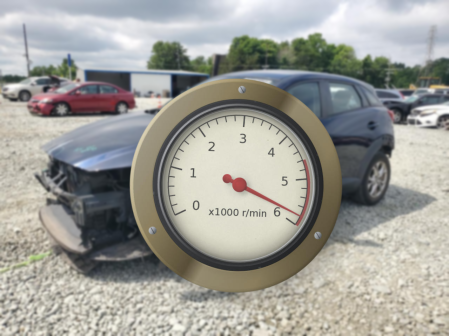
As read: **5800** rpm
